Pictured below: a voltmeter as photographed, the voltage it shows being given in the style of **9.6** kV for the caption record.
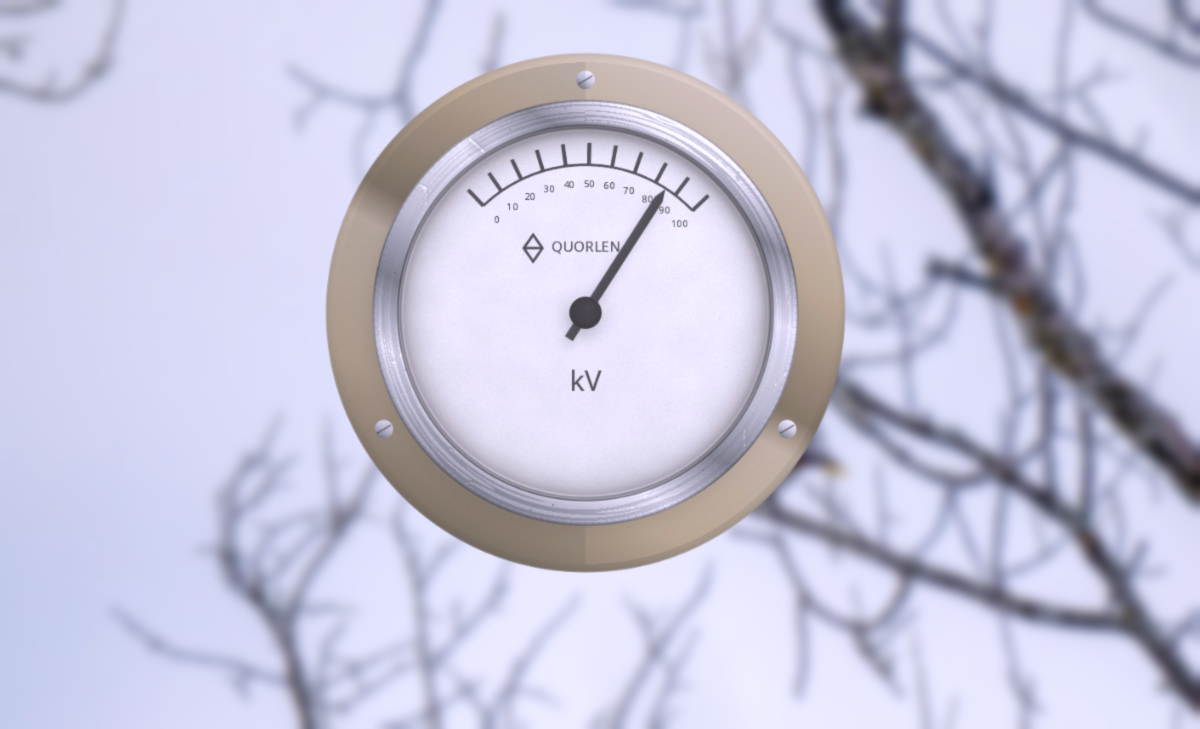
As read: **85** kV
